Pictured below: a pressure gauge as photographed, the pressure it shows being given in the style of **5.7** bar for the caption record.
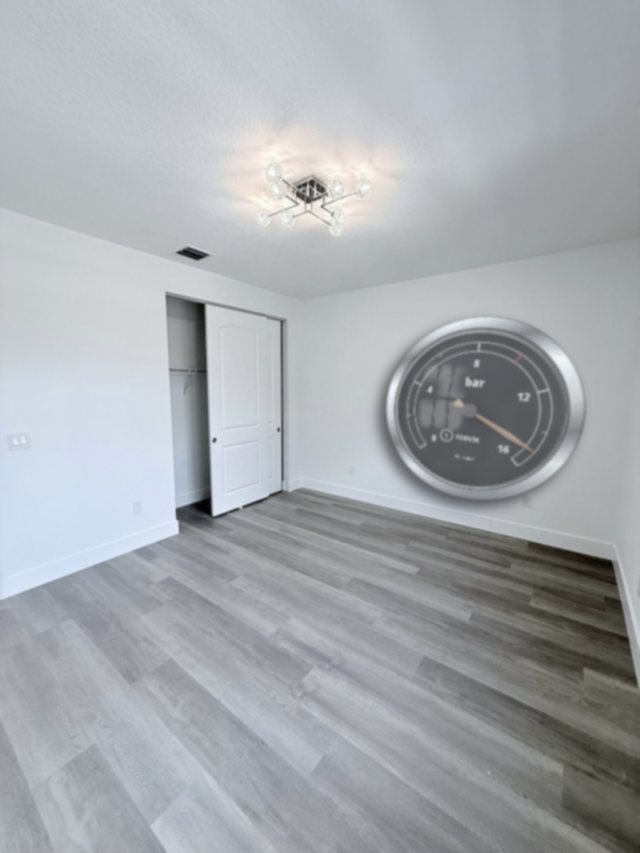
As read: **15** bar
